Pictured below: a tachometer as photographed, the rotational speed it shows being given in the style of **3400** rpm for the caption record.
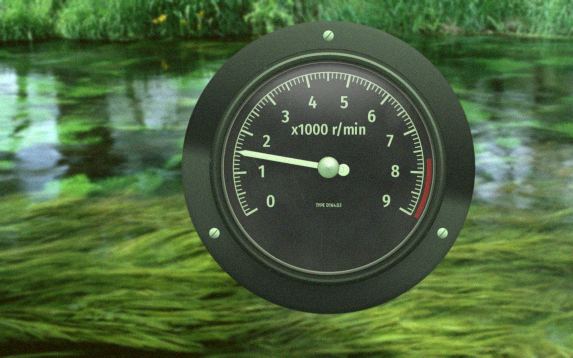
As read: **1500** rpm
